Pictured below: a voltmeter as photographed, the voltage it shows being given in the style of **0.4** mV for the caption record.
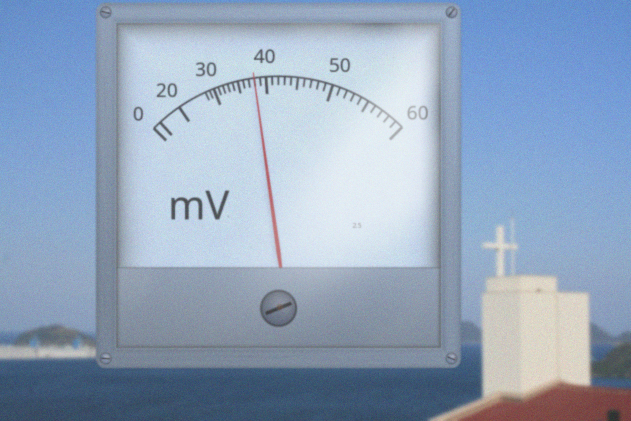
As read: **38** mV
